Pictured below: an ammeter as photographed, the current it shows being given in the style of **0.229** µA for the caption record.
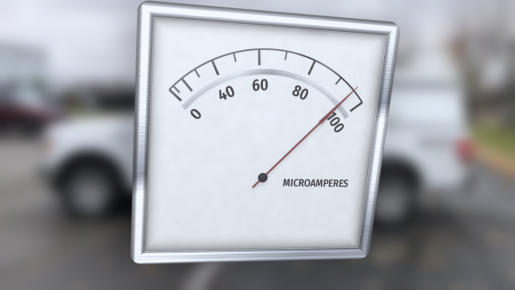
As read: **95** µA
